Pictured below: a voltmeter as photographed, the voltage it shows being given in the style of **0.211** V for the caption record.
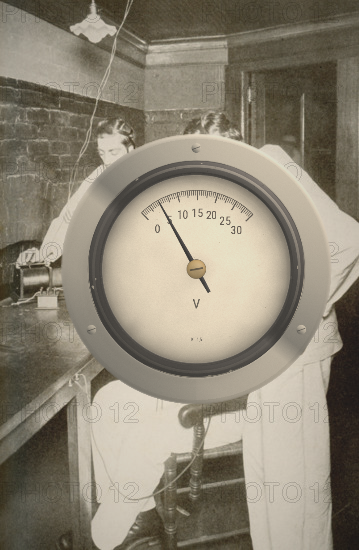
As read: **5** V
